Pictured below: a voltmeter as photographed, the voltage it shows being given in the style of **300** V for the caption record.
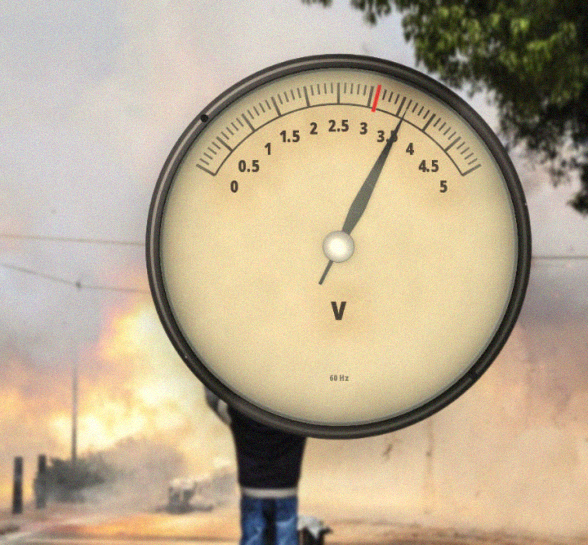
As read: **3.6** V
